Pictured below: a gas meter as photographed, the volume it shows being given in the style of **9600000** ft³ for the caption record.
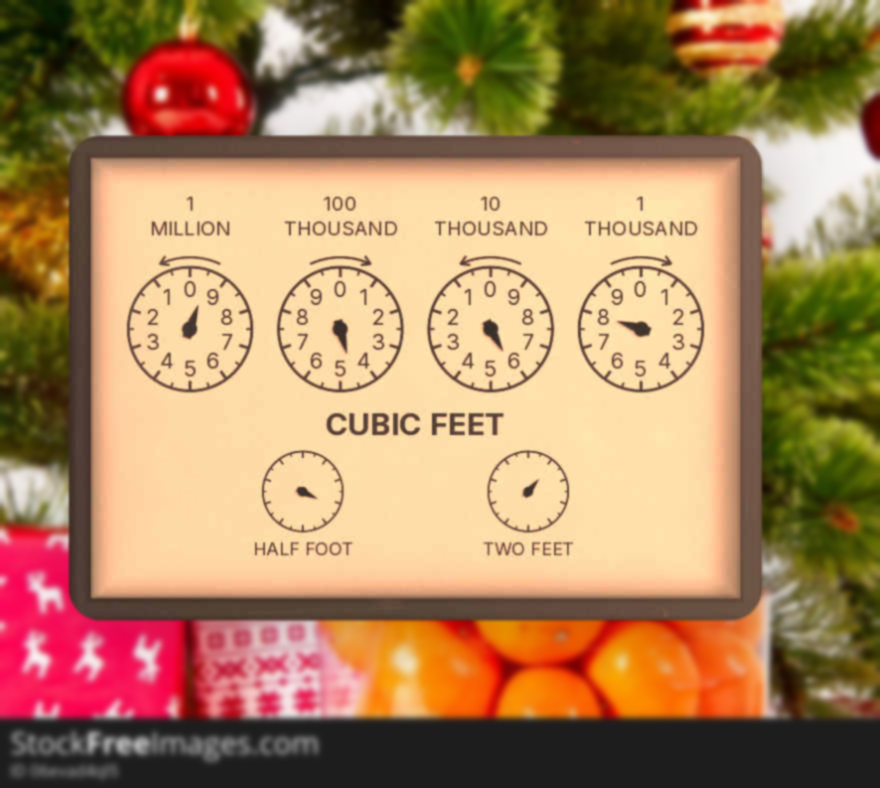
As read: **945800** ft³
